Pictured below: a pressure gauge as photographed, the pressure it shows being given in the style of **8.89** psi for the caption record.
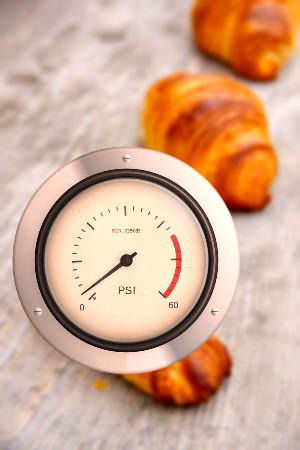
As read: **2** psi
